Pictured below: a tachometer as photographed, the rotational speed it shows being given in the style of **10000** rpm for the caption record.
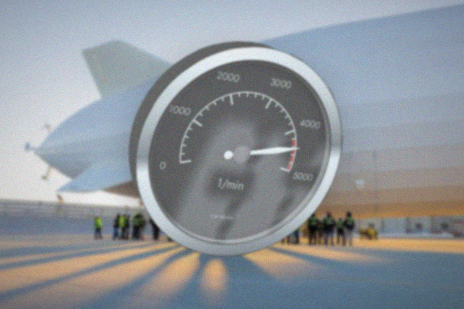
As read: **4400** rpm
